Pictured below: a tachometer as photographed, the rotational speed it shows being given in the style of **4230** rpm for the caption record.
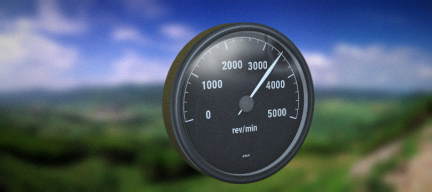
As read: **3400** rpm
